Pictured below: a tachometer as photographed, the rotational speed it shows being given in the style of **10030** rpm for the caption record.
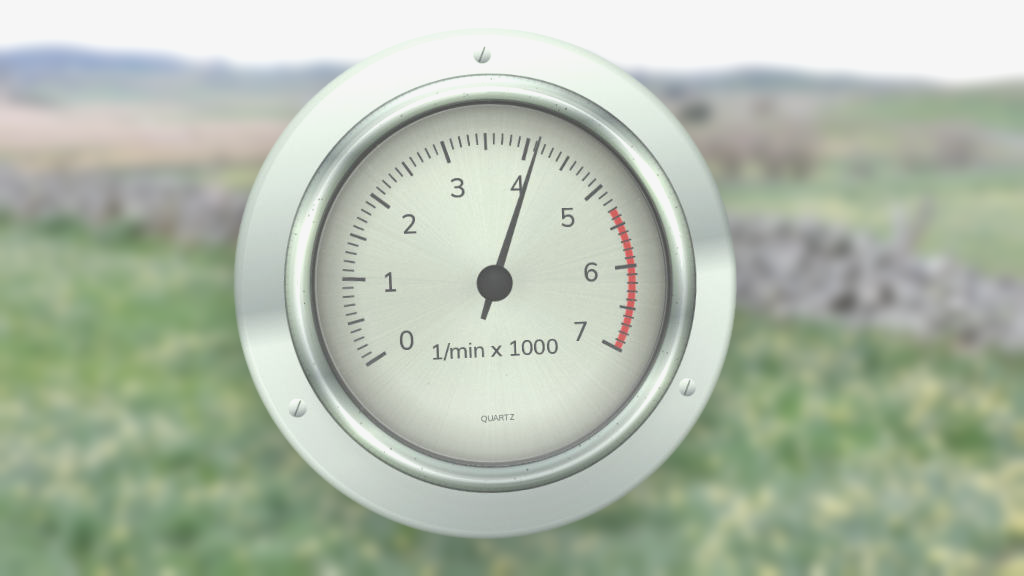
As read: **4100** rpm
